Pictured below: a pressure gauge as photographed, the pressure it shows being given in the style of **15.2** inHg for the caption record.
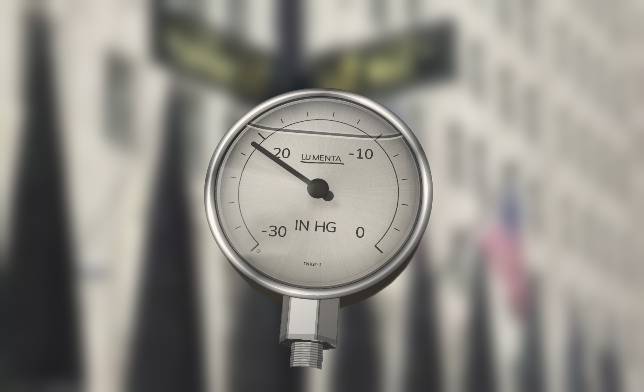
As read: **-21** inHg
